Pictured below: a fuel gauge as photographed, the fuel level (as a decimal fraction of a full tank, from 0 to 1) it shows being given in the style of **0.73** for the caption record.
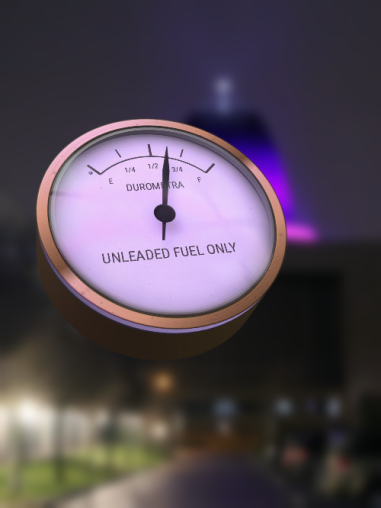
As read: **0.625**
